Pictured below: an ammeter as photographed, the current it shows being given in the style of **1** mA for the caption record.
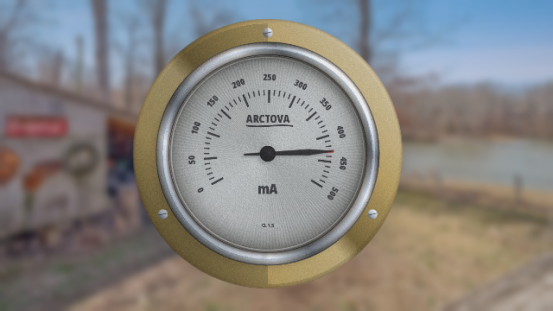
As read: **430** mA
